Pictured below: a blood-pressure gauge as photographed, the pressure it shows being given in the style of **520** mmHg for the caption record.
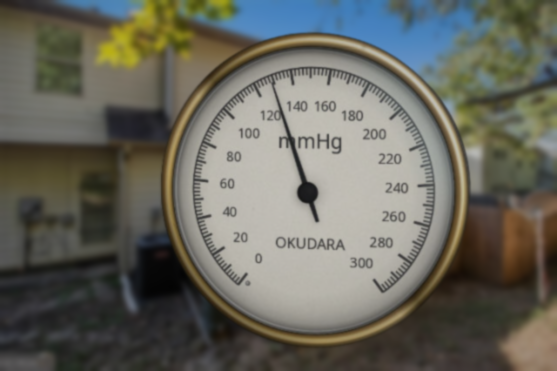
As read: **130** mmHg
